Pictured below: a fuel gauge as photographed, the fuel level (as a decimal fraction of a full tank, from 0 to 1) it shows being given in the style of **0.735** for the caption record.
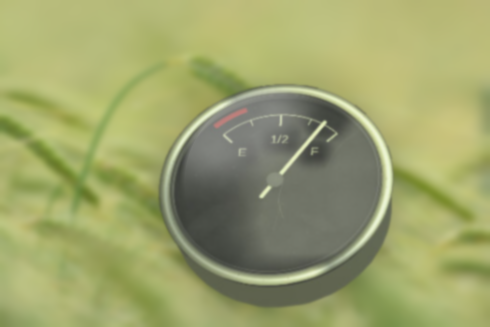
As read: **0.875**
